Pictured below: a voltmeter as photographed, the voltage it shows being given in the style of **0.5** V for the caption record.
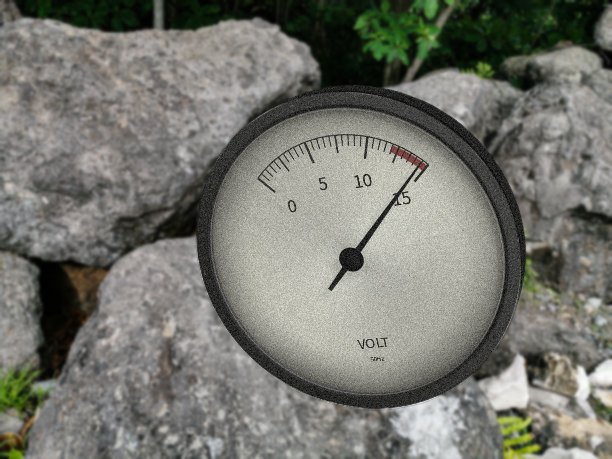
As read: **14.5** V
